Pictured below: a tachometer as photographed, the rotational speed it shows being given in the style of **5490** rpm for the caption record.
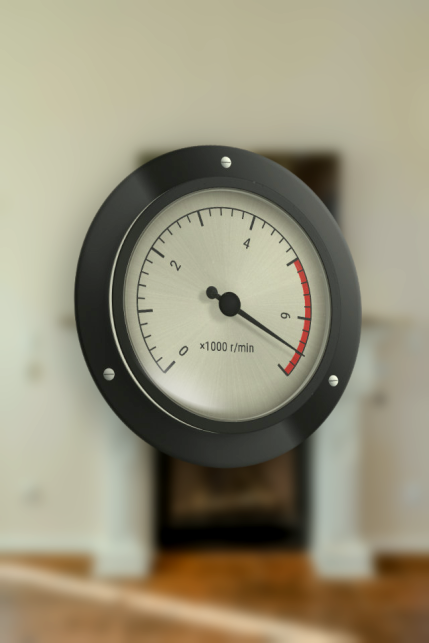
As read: **6600** rpm
